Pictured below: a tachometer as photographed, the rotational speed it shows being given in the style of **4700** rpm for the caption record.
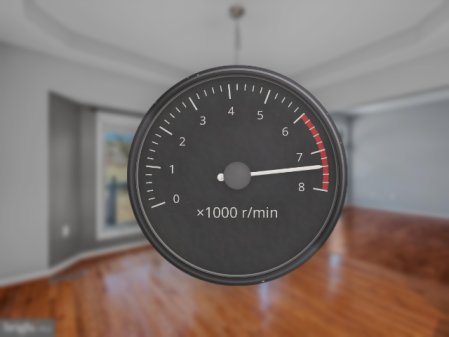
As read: **7400** rpm
